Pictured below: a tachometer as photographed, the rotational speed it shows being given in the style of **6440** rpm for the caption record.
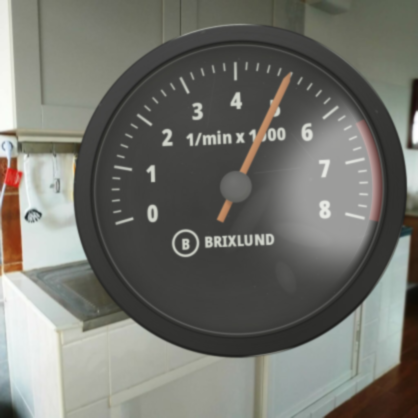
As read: **5000** rpm
